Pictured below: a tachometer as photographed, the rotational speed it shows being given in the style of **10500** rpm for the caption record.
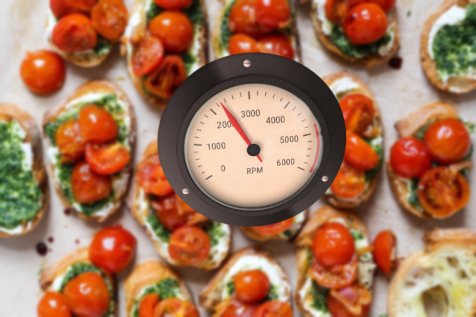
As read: **2300** rpm
